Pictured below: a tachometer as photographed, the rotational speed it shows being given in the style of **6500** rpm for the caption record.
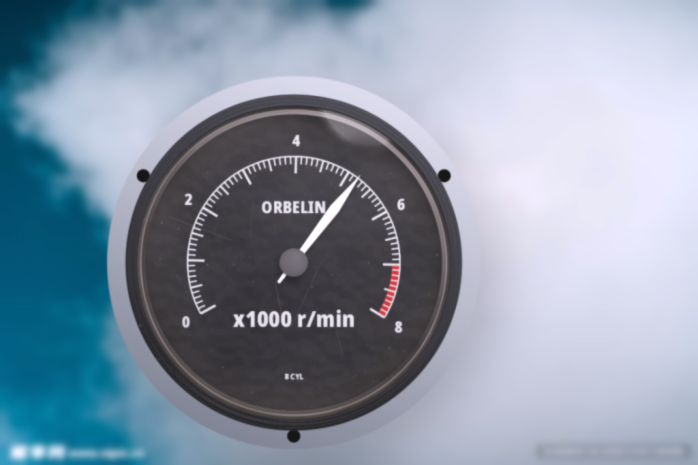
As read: **5200** rpm
